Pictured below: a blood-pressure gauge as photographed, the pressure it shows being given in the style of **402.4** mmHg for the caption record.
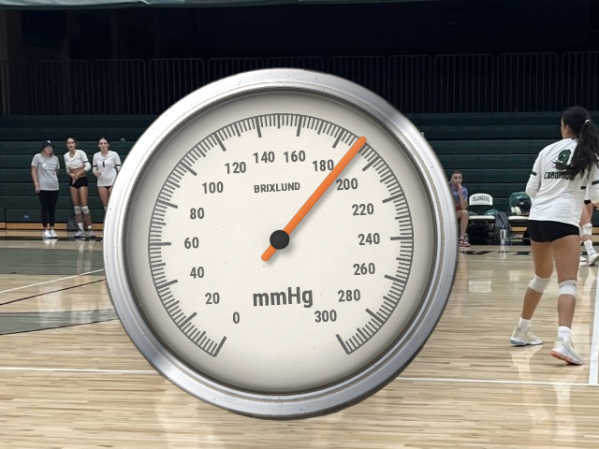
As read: **190** mmHg
